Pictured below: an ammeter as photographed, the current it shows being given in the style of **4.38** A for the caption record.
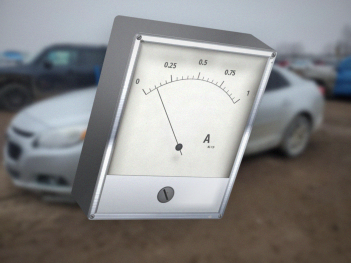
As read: **0.1** A
